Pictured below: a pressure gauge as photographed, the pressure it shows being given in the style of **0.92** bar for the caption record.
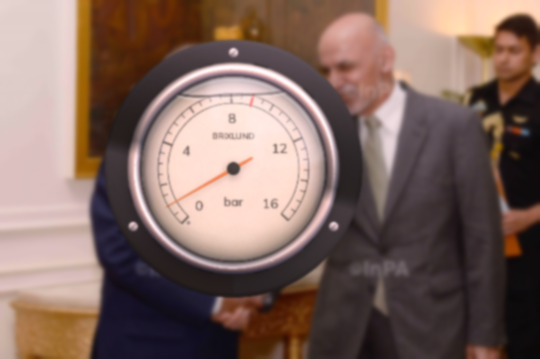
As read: **1** bar
